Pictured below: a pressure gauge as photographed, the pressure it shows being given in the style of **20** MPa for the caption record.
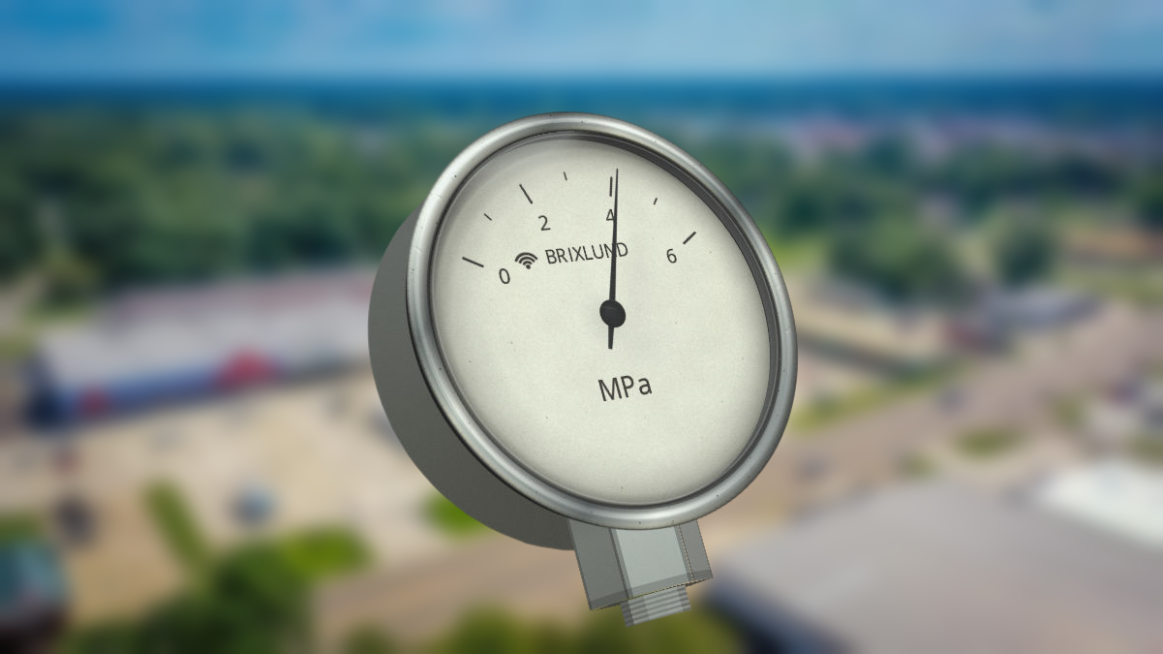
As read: **4** MPa
